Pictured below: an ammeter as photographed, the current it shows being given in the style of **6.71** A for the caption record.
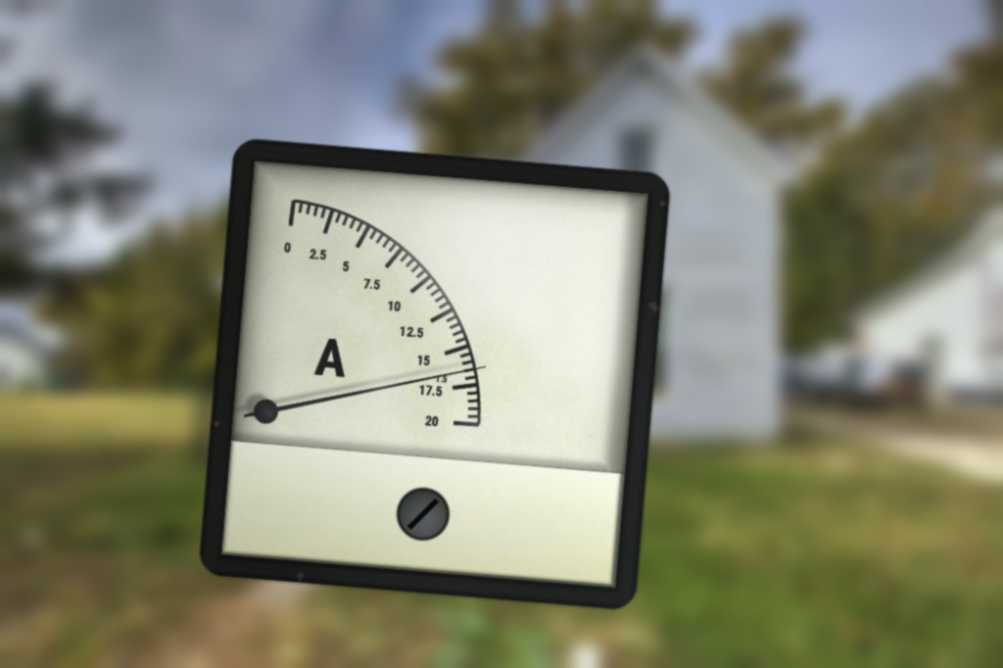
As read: **16.5** A
